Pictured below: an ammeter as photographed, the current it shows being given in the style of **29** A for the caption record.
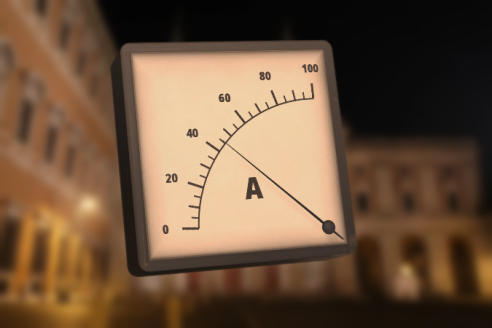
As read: **45** A
